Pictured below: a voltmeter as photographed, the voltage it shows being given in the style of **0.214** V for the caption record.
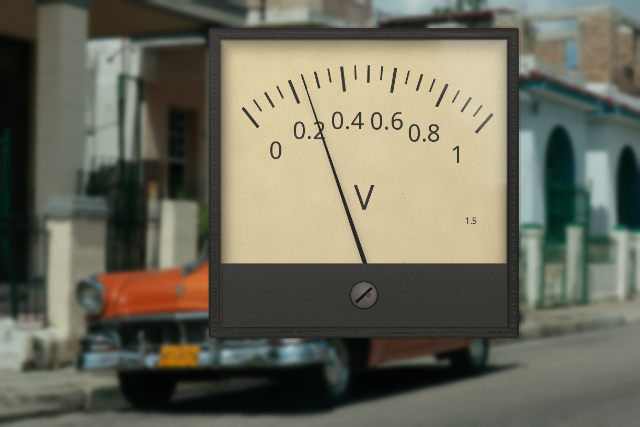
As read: **0.25** V
